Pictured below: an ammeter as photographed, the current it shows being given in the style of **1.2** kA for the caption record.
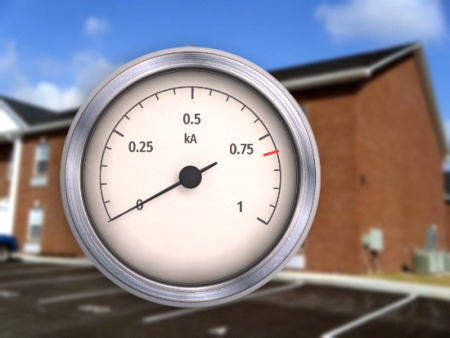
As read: **0** kA
